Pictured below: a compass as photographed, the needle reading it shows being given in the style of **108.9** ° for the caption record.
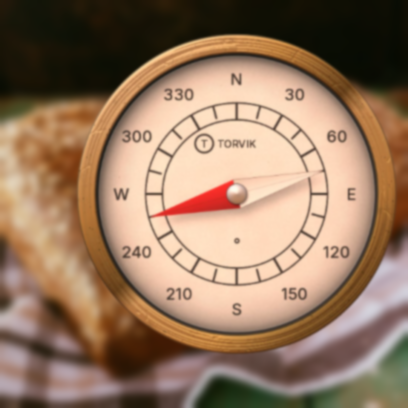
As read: **255** °
